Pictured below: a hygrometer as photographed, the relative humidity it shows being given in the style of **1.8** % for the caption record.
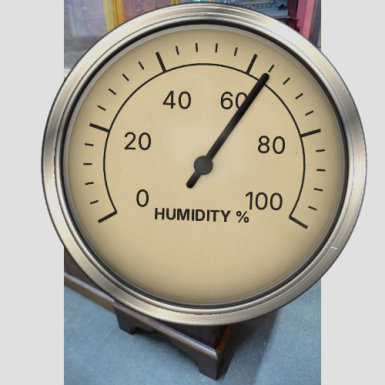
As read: **64** %
